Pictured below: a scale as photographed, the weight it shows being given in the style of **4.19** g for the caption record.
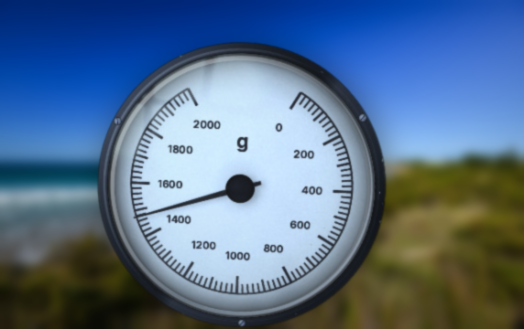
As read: **1480** g
